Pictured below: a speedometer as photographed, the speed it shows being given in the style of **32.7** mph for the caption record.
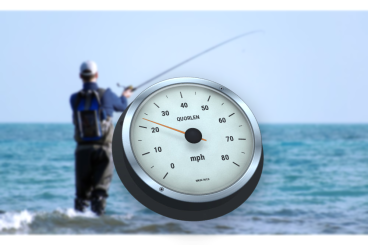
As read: **22.5** mph
